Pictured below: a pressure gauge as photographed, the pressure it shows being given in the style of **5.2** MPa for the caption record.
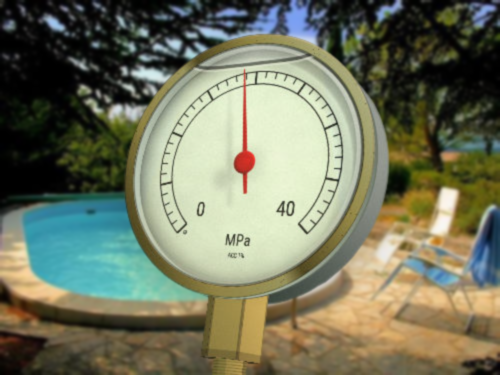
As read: **19** MPa
